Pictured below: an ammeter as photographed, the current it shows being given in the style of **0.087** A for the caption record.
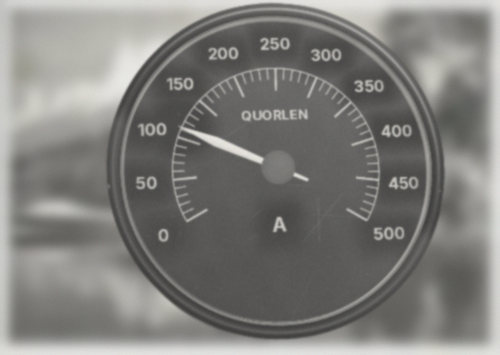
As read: **110** A
